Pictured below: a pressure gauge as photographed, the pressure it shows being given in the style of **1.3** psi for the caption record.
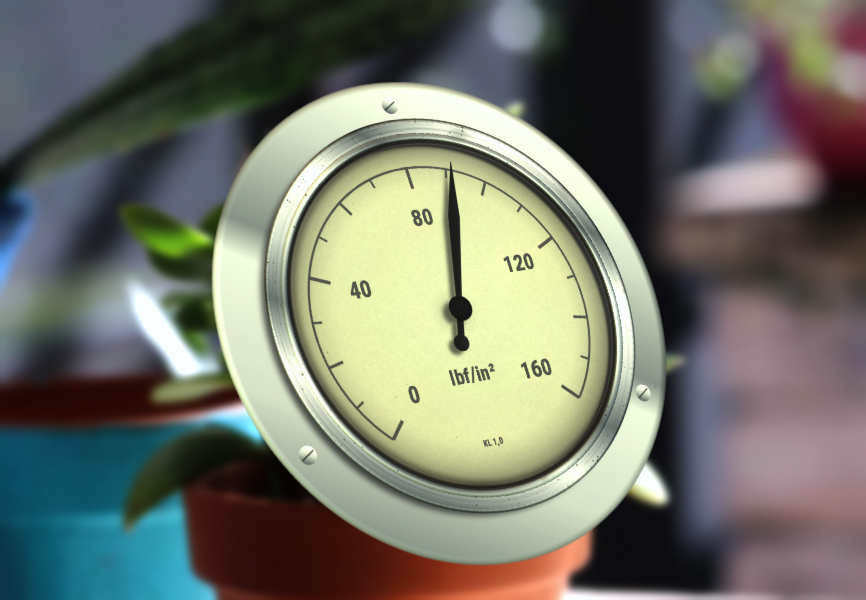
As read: **90** psi
